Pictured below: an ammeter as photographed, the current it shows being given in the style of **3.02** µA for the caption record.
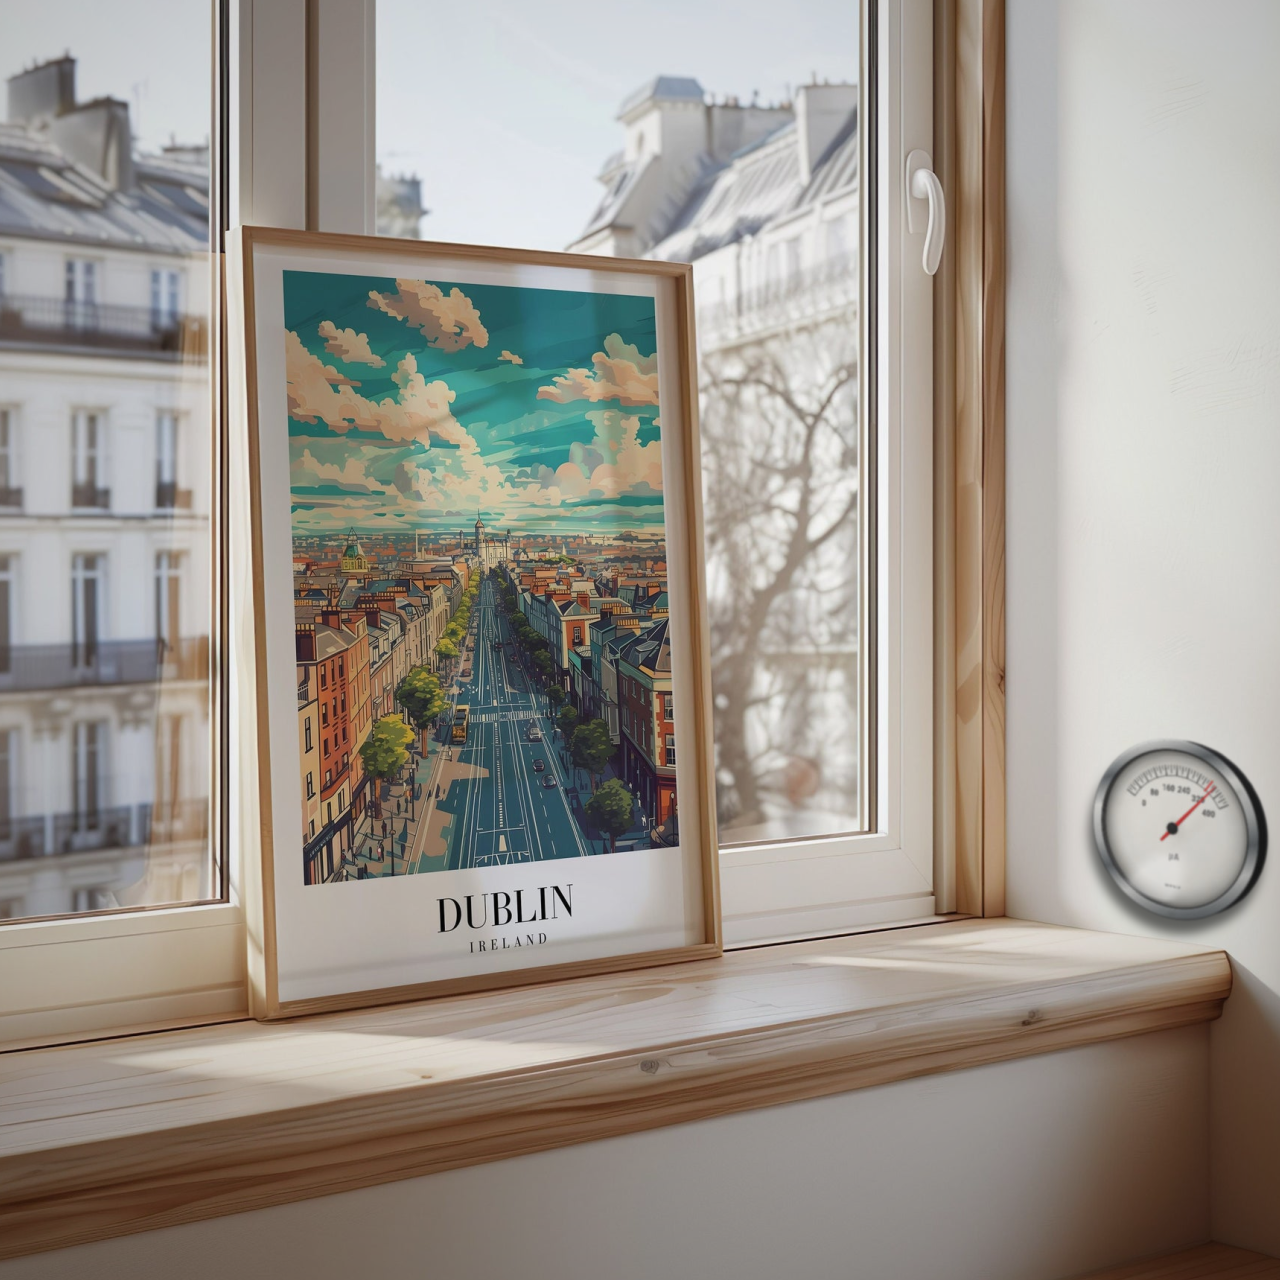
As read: **340** µA
